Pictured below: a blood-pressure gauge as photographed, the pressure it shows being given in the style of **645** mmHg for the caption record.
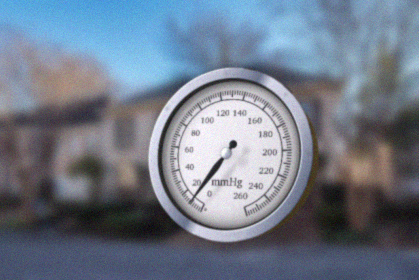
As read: **10** mmHg
